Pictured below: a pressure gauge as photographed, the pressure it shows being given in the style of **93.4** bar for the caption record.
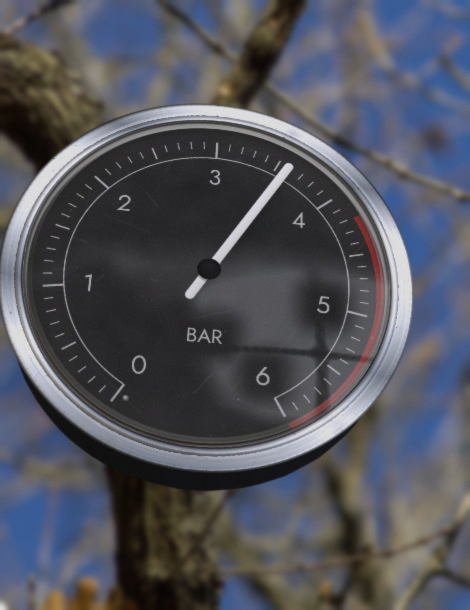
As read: **3.6** bar
